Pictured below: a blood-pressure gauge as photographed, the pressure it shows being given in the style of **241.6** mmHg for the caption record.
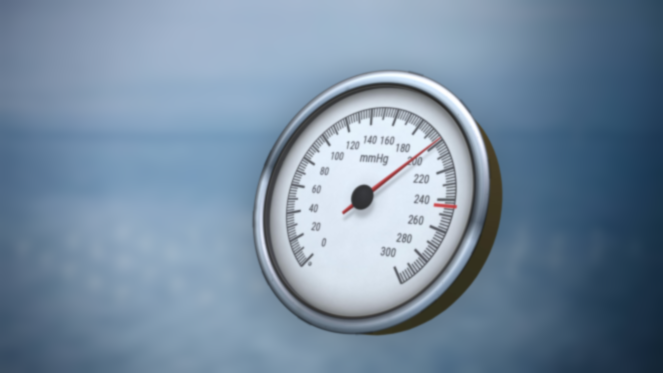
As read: **200** mmHg
